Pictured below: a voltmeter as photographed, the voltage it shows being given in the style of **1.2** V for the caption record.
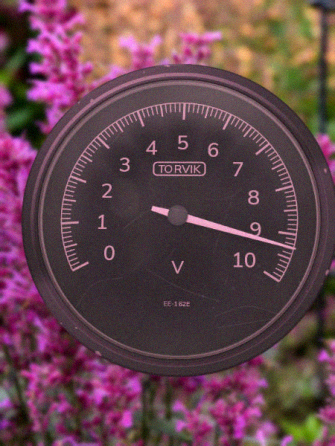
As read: **9.3** V
